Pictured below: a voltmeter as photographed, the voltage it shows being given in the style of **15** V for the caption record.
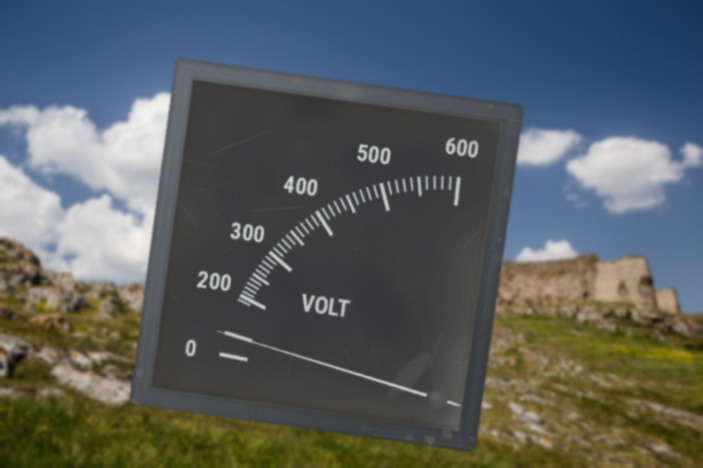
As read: **100** V
